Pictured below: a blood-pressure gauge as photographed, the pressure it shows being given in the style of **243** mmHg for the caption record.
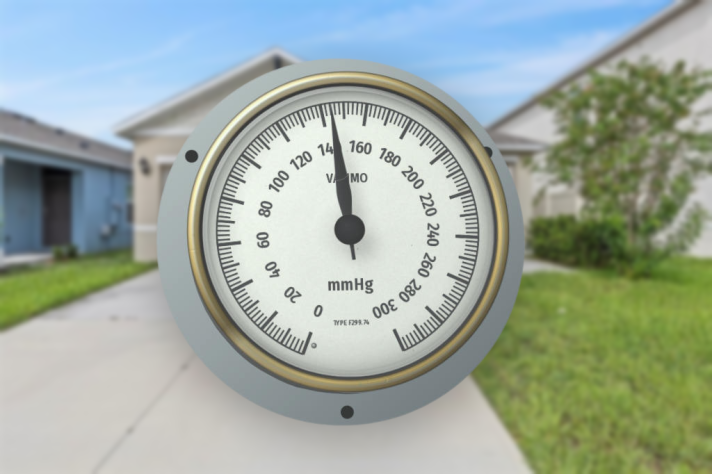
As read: **144** mmHg
